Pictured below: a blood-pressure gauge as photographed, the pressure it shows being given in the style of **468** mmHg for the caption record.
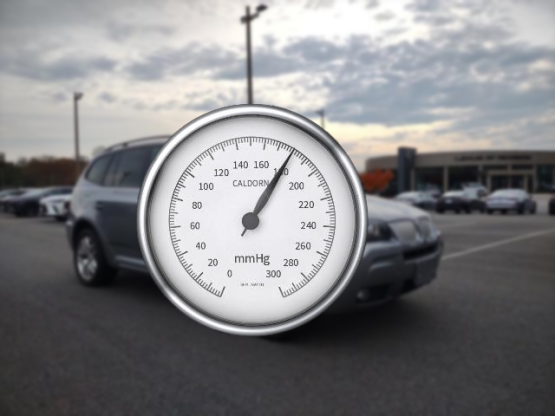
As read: **180** mmHg
